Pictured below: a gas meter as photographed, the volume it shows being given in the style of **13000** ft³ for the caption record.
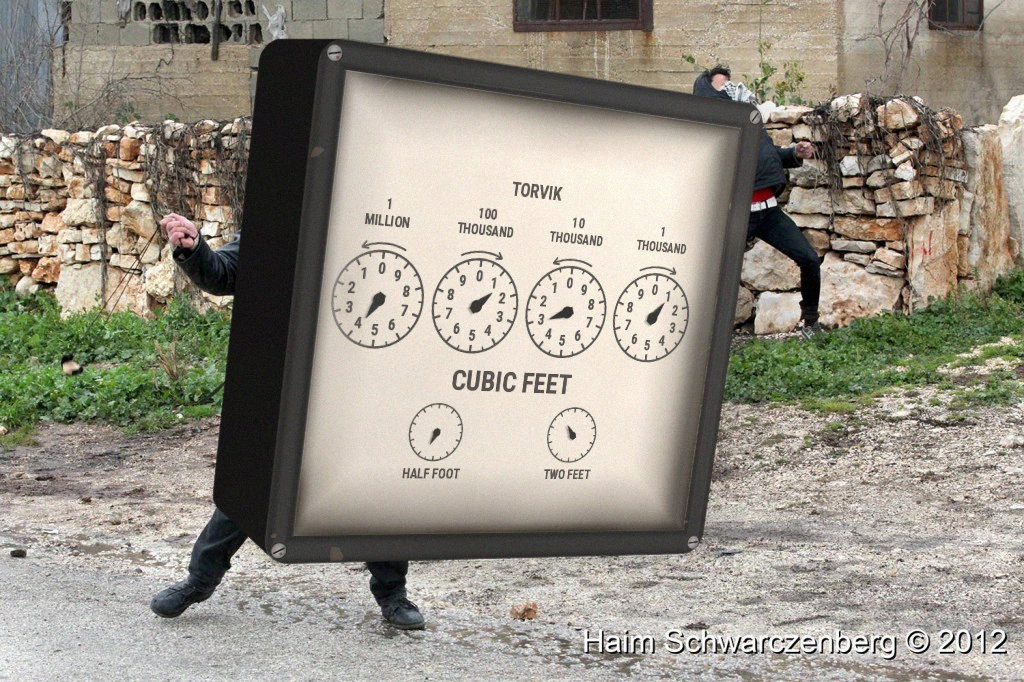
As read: **413100** ft³
